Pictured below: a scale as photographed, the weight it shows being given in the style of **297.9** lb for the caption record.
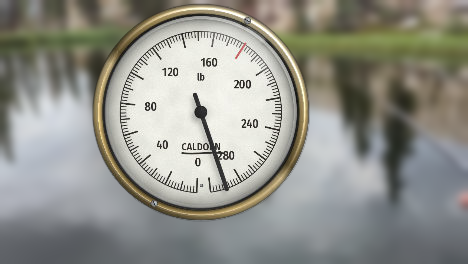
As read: **290** lb
